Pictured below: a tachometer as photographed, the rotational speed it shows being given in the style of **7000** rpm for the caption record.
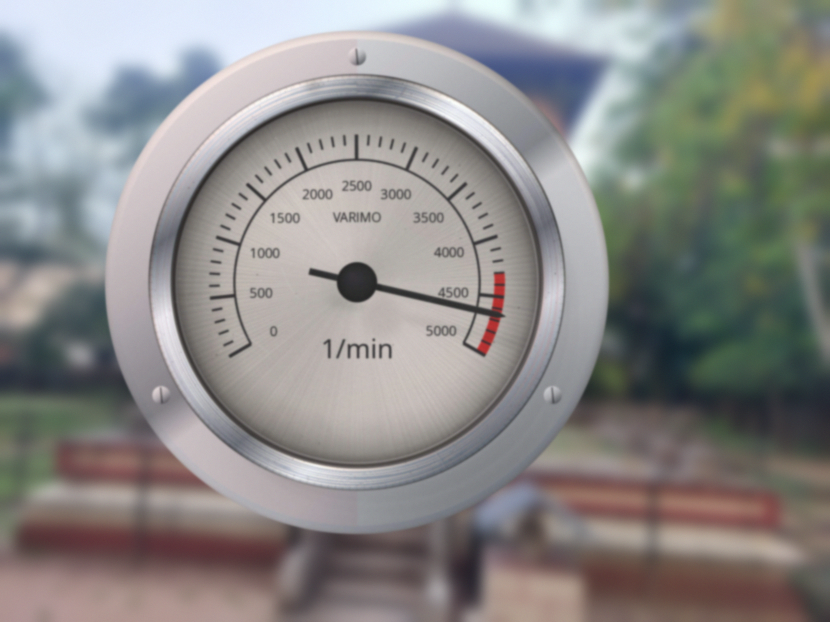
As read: **4650** rpm
